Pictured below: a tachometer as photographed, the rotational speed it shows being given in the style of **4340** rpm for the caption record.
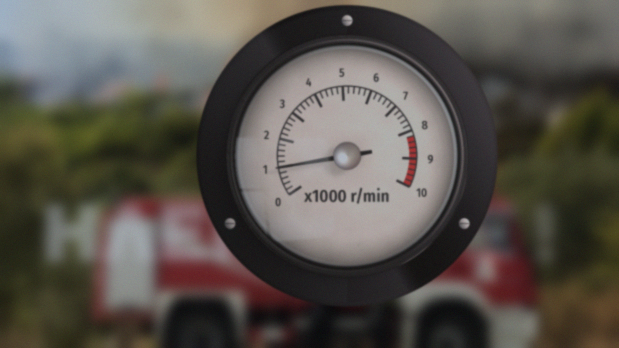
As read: **1000** rpm
